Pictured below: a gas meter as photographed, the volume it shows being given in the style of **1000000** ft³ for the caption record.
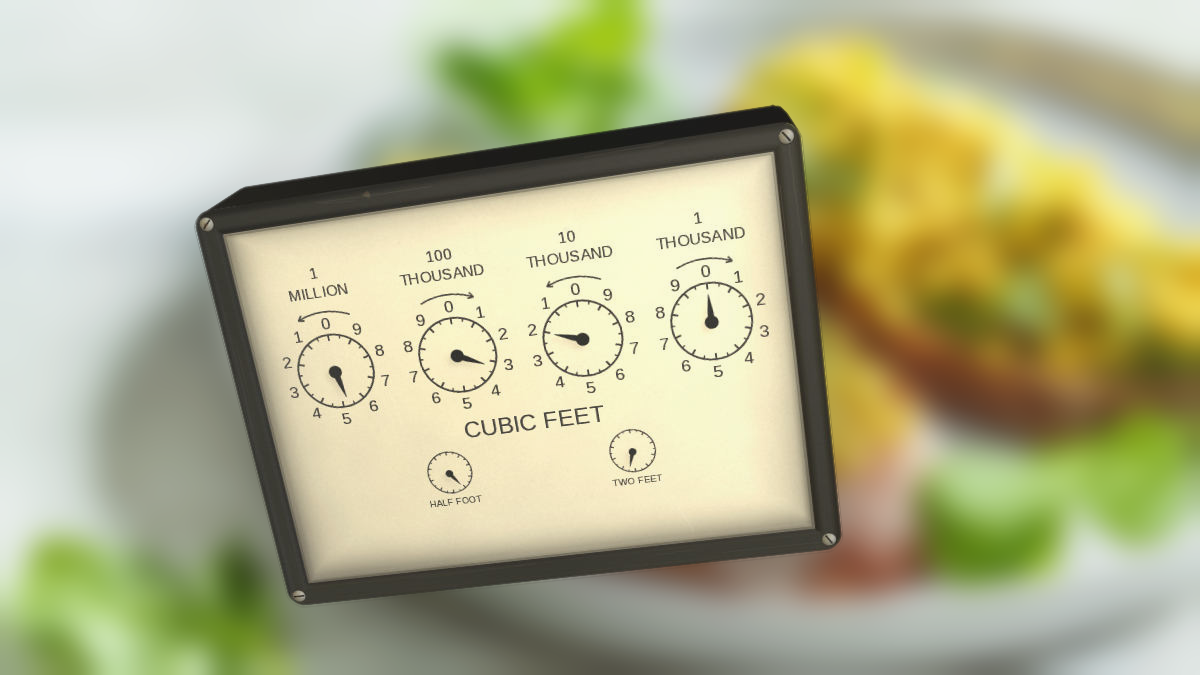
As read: **532000** ft³
